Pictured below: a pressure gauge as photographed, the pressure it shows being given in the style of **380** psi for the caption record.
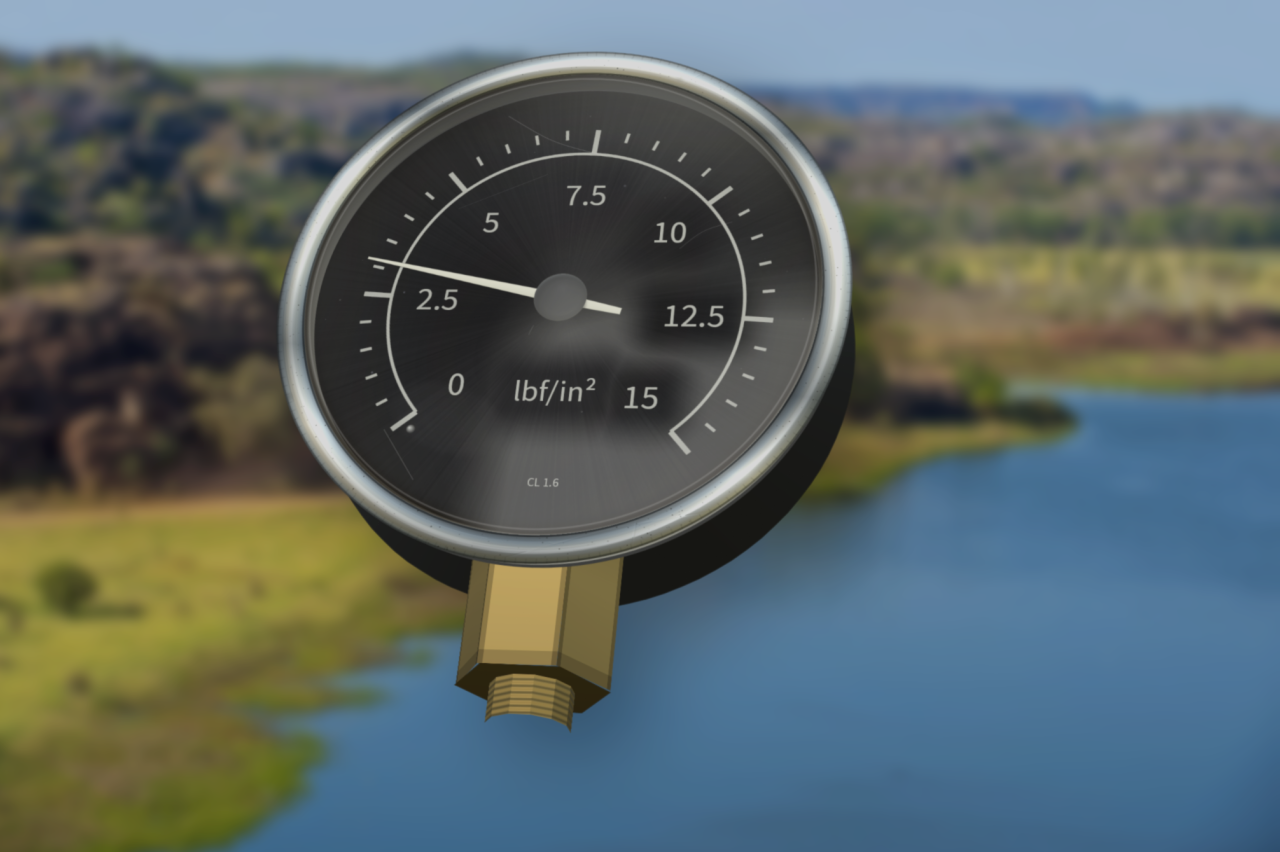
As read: **3** psi
